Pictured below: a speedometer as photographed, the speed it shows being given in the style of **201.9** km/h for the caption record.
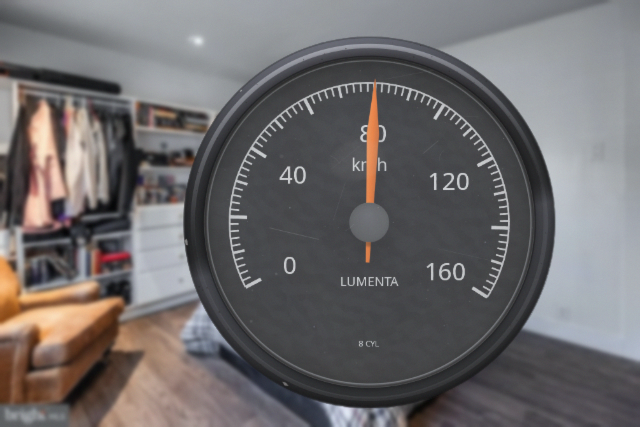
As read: **80** km/h
